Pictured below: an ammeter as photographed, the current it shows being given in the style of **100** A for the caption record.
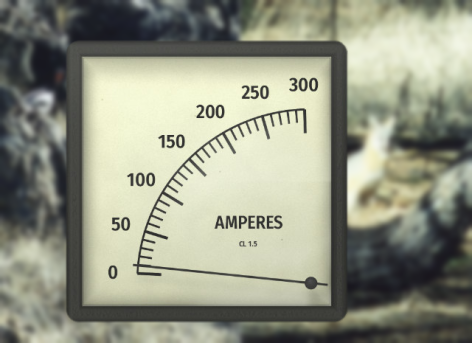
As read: **10** A
